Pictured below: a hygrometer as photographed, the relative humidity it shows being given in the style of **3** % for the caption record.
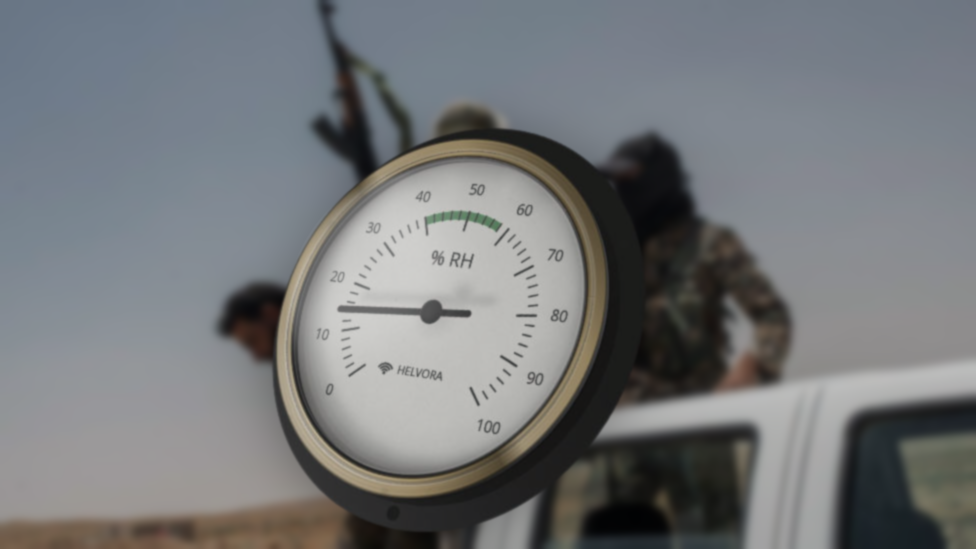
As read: **14** %
